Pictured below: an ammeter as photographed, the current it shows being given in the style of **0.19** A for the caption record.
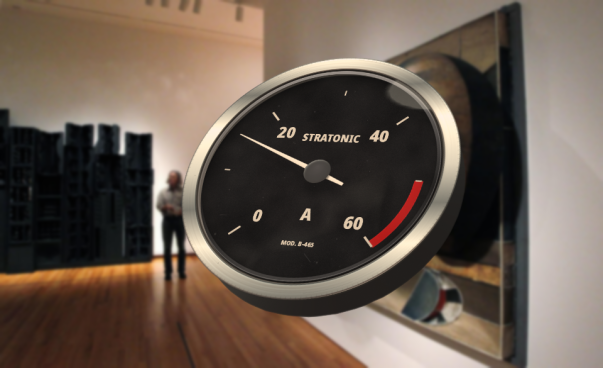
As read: **15** A
